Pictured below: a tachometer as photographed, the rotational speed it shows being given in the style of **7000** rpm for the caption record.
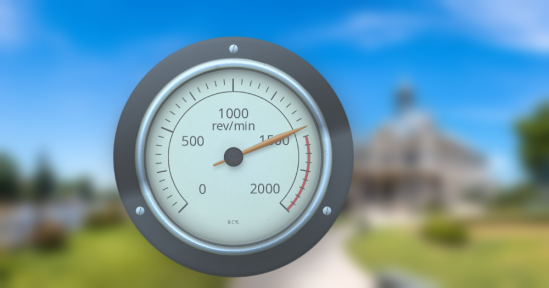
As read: **1500** rpm
